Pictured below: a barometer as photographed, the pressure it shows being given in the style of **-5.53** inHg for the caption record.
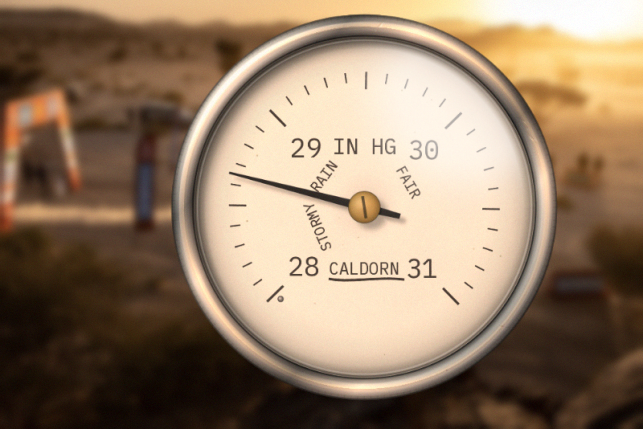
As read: **28.65** inHg
